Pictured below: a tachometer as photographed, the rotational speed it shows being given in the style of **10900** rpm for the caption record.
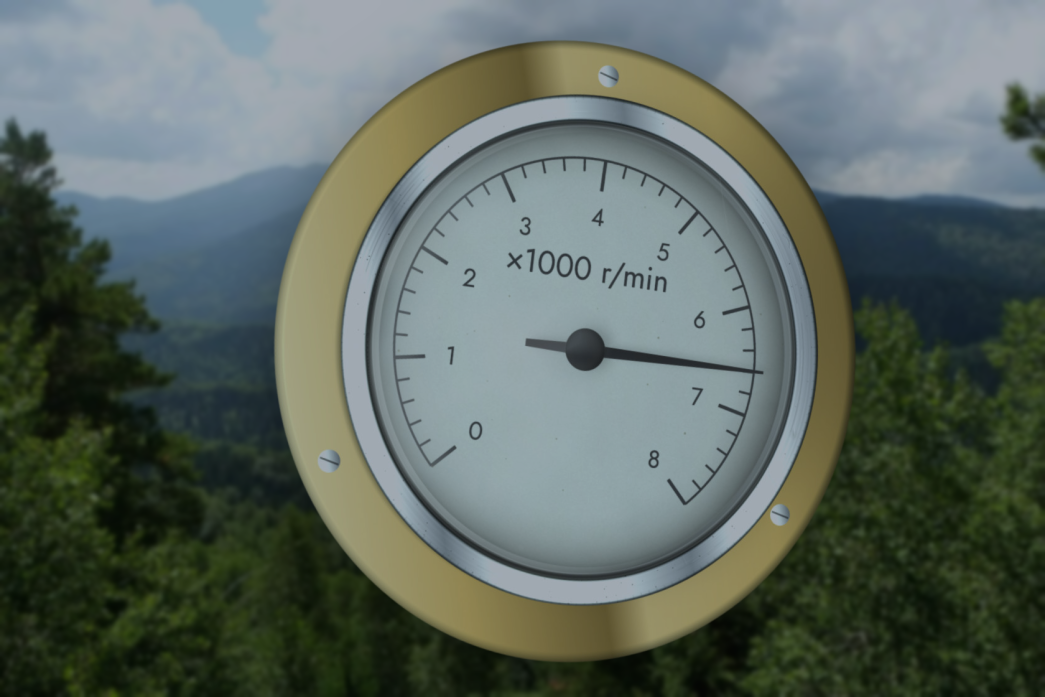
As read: **6600** rpm
